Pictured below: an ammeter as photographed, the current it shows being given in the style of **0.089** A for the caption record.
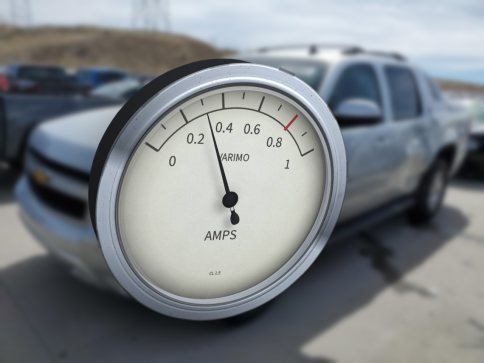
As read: **0.3** A
